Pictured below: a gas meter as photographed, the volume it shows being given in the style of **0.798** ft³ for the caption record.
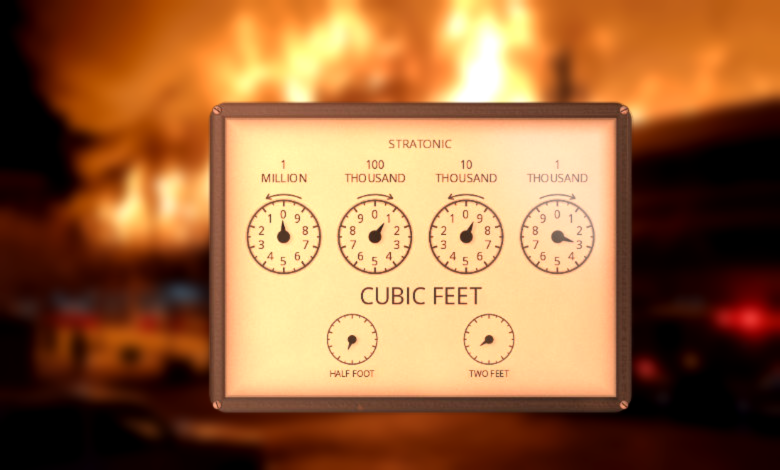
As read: **9300** ft³
